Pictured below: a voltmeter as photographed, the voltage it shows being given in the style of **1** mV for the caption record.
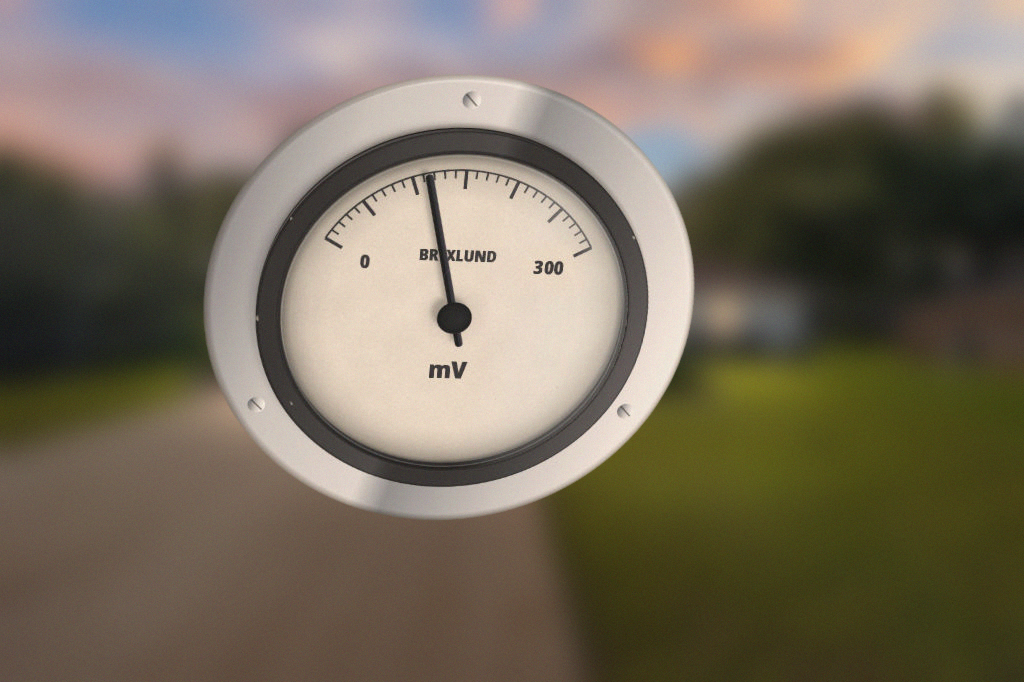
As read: **115** mV
